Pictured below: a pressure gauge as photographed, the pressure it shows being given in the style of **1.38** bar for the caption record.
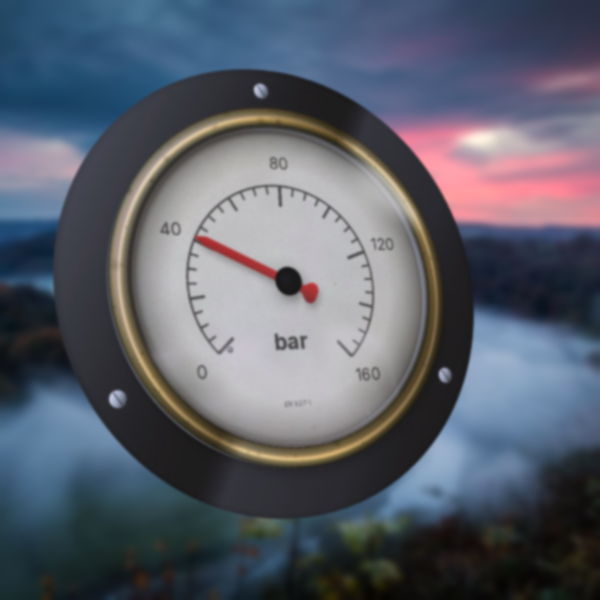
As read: **40** bar
